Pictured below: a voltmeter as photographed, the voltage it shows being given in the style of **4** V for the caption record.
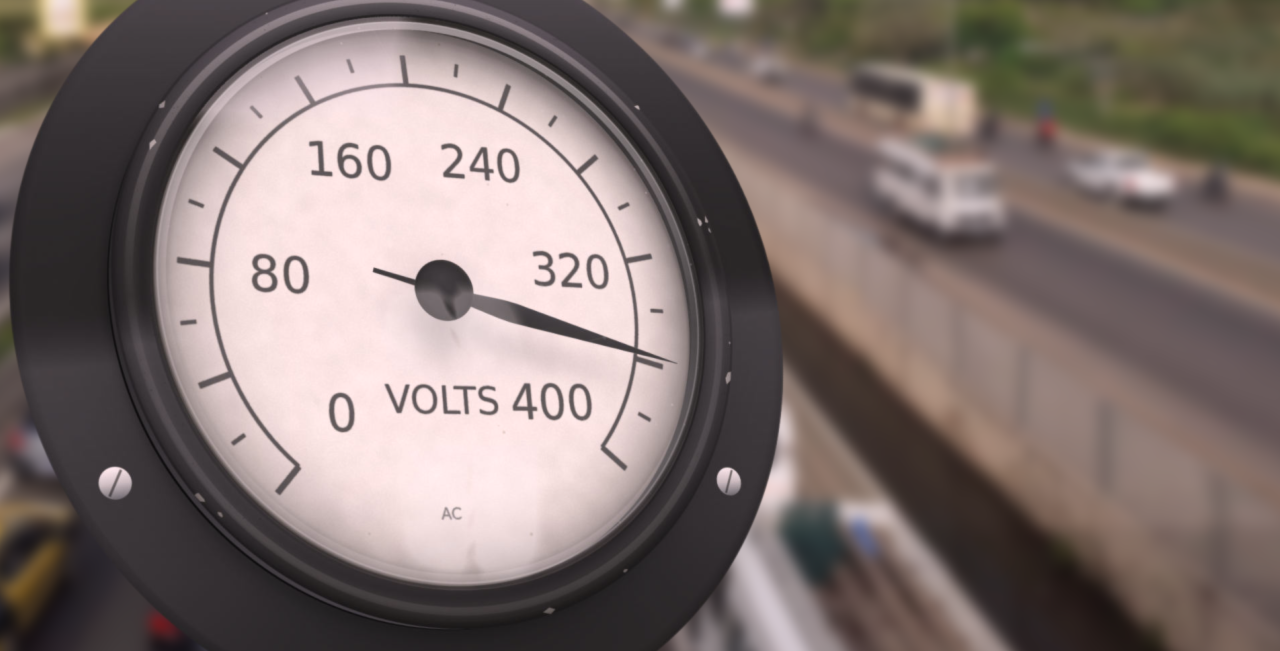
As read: **360** V
